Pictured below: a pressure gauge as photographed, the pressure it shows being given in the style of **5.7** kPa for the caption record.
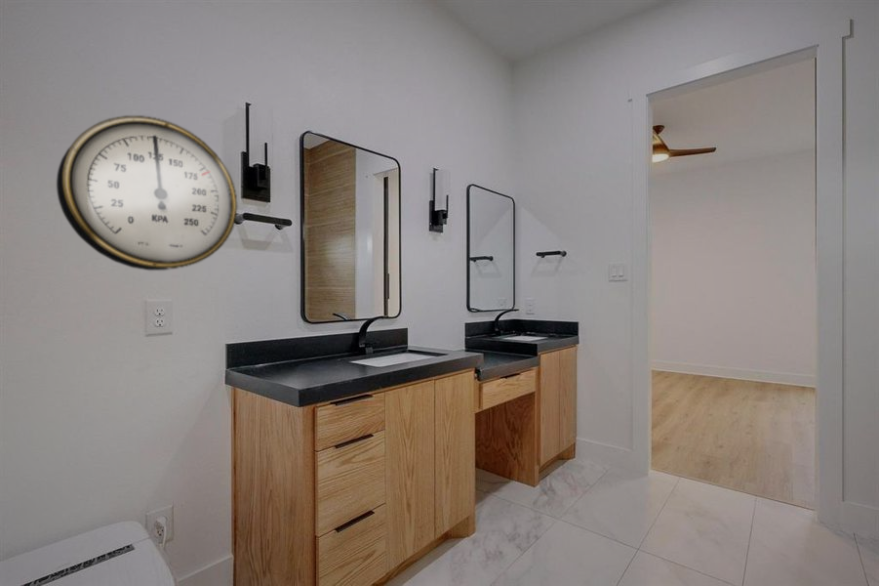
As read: **125** kPa
